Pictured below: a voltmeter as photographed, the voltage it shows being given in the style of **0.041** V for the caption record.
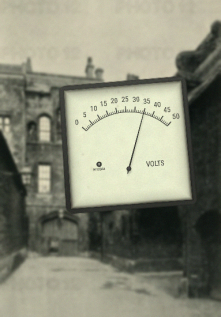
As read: **35** V
